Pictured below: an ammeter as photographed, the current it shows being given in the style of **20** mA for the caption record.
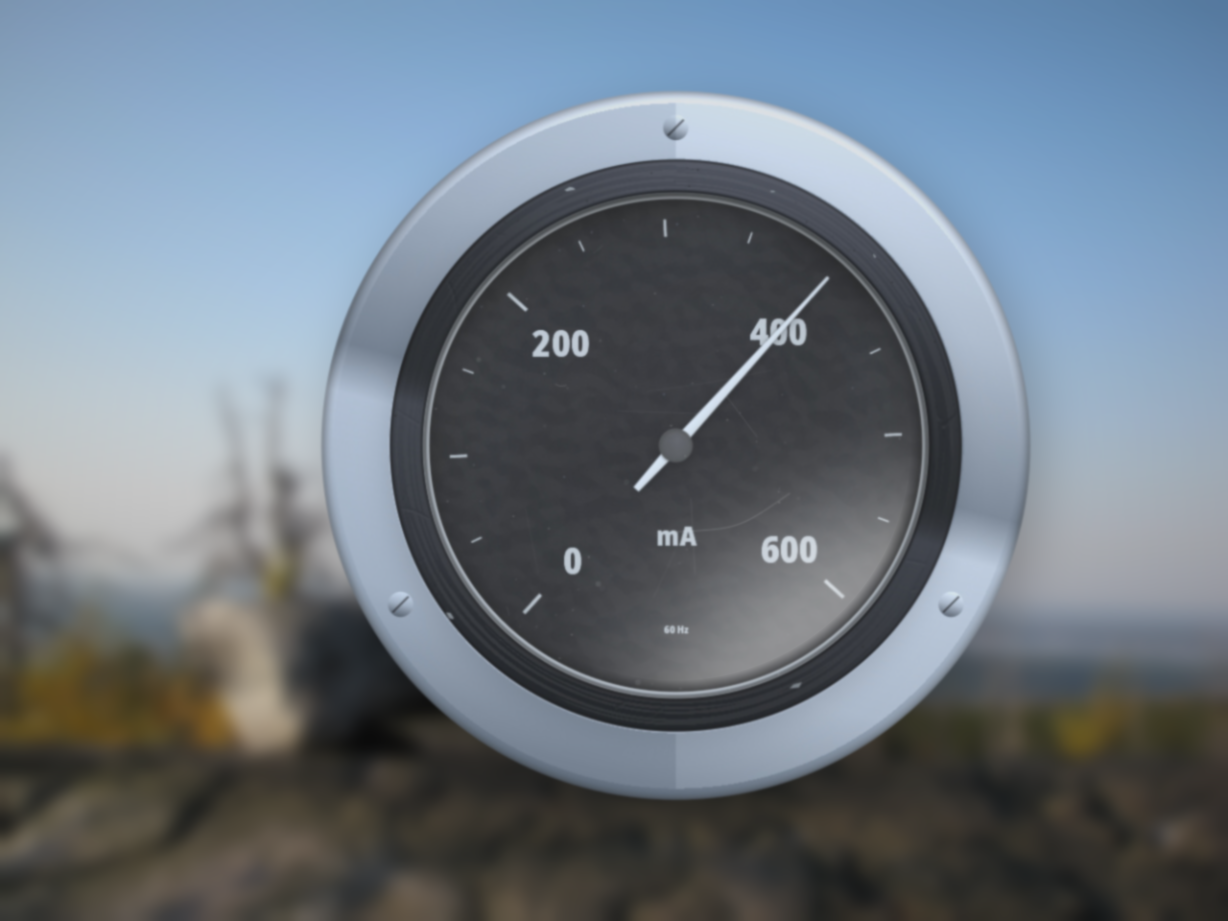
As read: **400** mA
